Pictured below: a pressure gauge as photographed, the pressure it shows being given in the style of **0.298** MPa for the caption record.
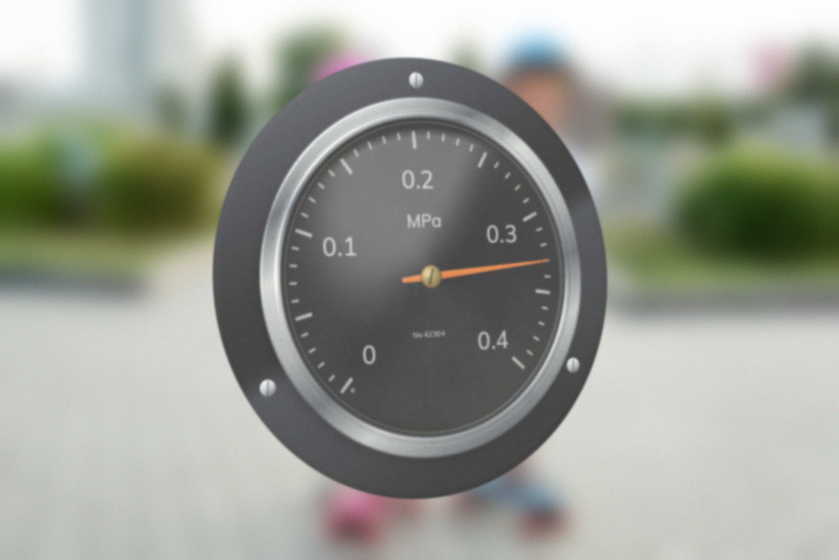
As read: **0.33** MPa
